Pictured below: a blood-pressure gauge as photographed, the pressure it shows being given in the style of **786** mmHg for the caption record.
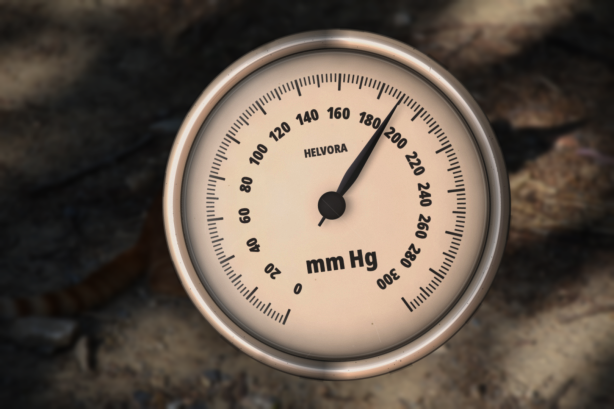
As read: **190** mmHg
